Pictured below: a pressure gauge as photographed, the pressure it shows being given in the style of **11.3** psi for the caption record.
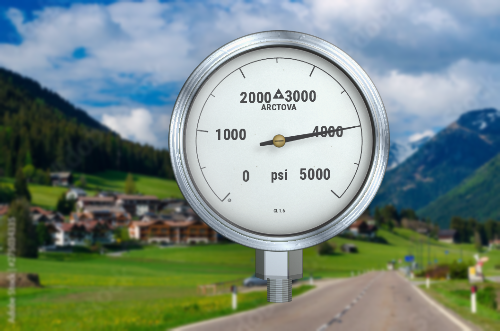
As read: **4000** psi
